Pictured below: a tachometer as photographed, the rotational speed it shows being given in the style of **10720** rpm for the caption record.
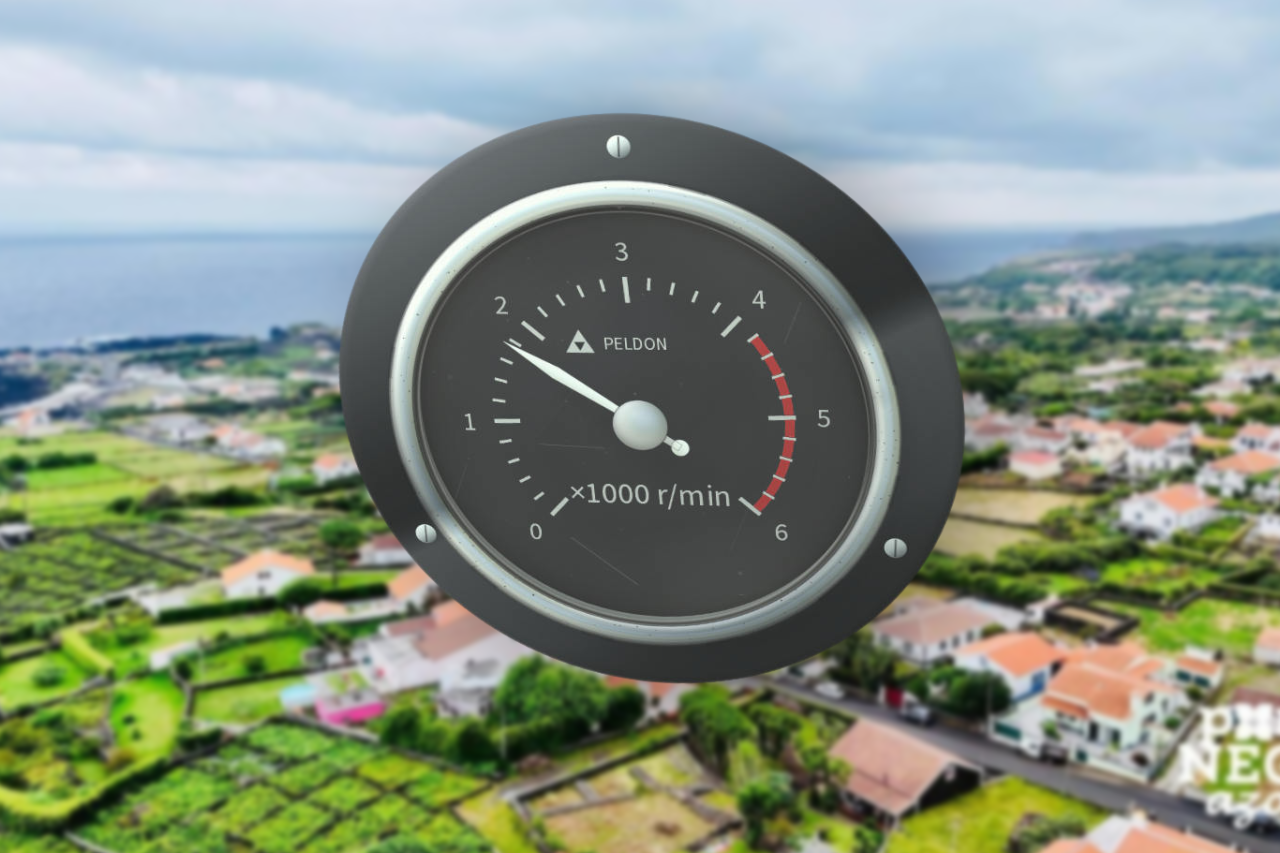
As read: **1800** rpm
